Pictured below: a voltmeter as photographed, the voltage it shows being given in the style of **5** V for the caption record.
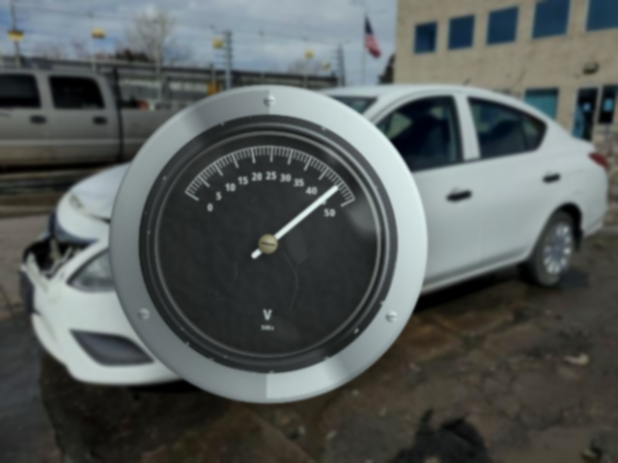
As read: **45** V
